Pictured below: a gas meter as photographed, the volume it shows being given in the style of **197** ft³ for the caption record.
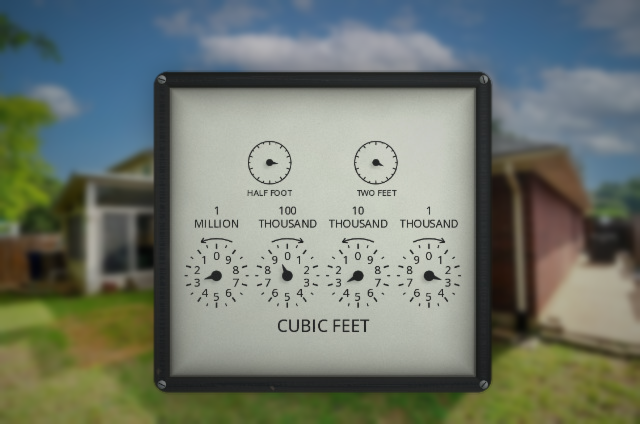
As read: **293300** ft³
